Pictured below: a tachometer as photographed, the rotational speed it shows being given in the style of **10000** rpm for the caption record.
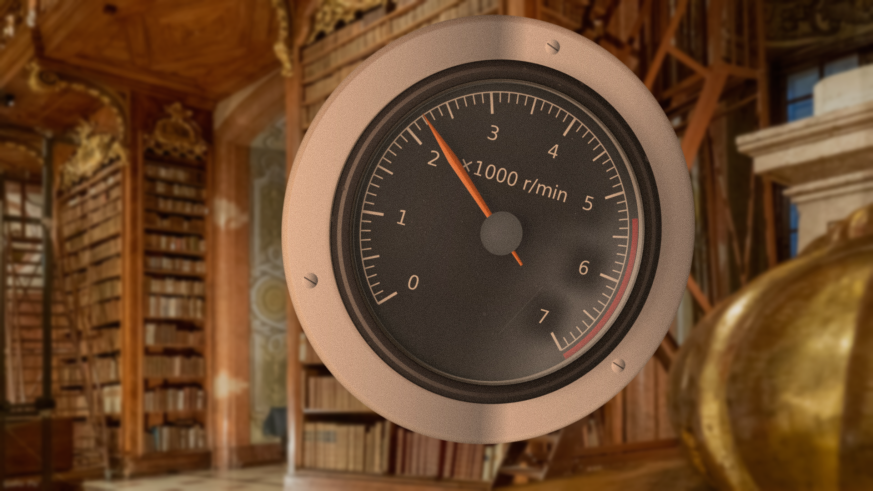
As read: **2200** rpm
